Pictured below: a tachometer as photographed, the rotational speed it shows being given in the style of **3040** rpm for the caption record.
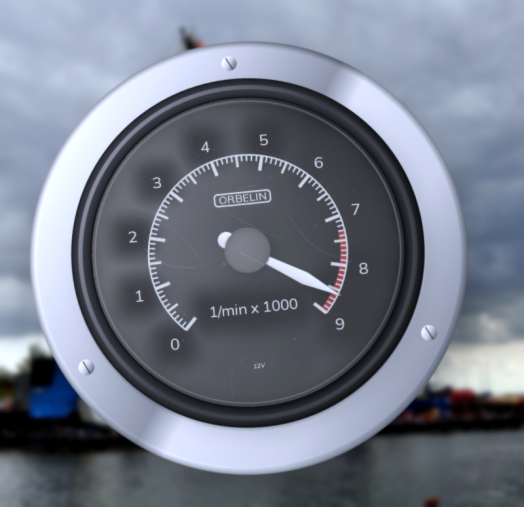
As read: **8600** rpm
